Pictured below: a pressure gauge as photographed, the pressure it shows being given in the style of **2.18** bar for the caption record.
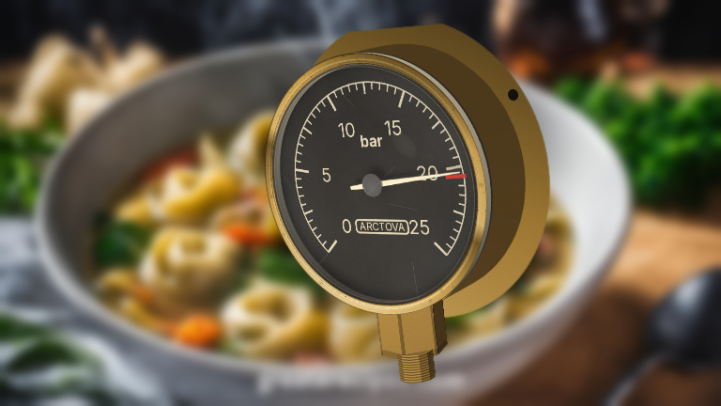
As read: **20.25** bar
